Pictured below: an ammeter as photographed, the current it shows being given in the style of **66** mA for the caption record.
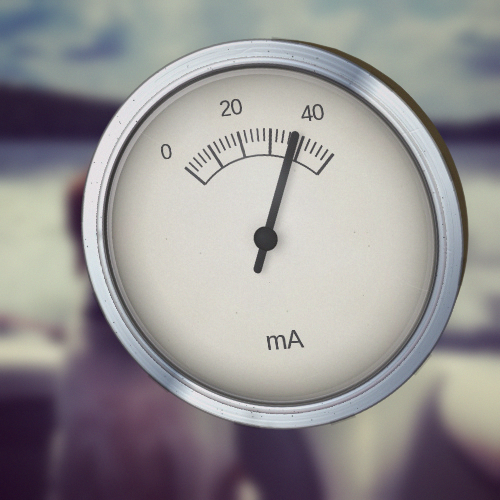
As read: **38** mA
